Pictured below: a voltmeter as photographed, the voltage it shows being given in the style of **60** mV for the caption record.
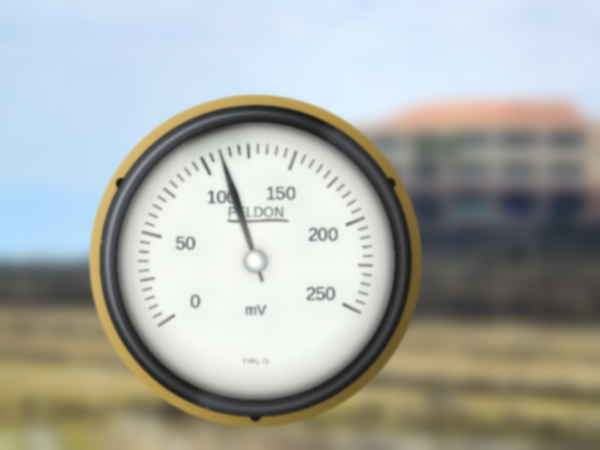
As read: **110** mV
